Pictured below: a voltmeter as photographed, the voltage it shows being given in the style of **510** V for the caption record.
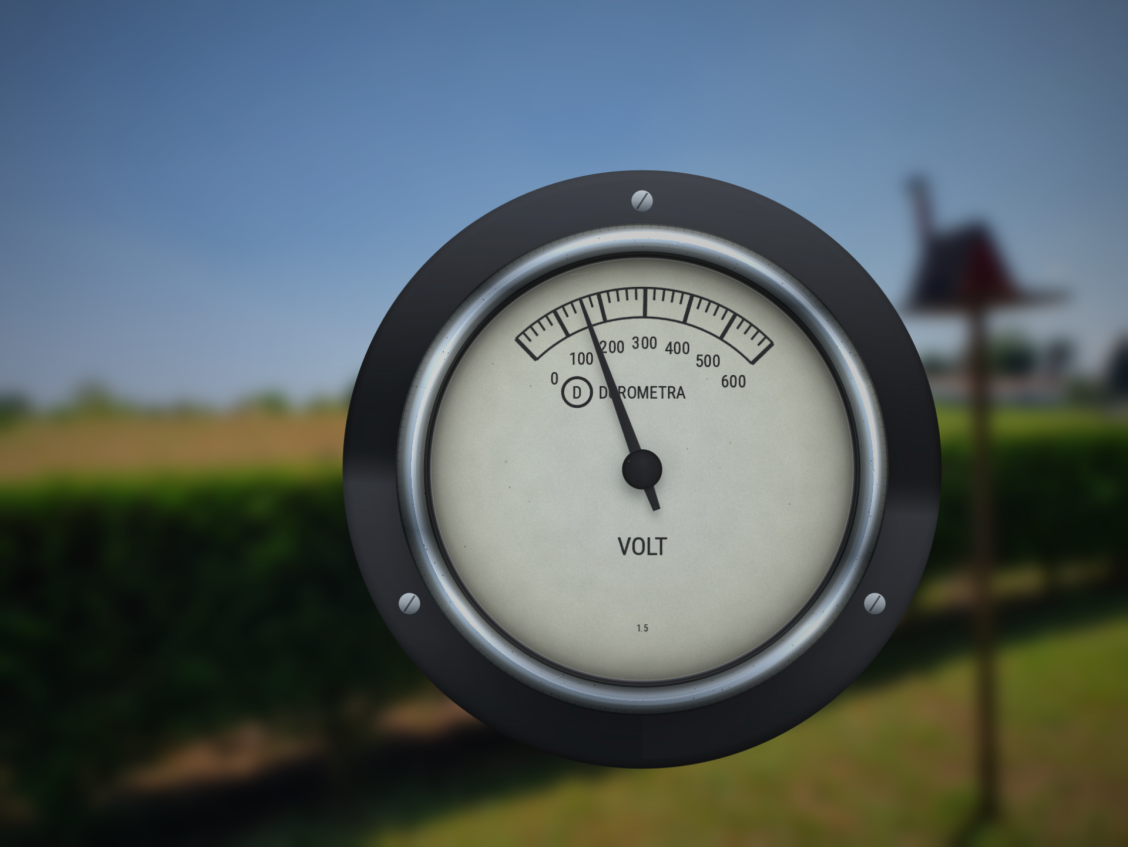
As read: **160** V
